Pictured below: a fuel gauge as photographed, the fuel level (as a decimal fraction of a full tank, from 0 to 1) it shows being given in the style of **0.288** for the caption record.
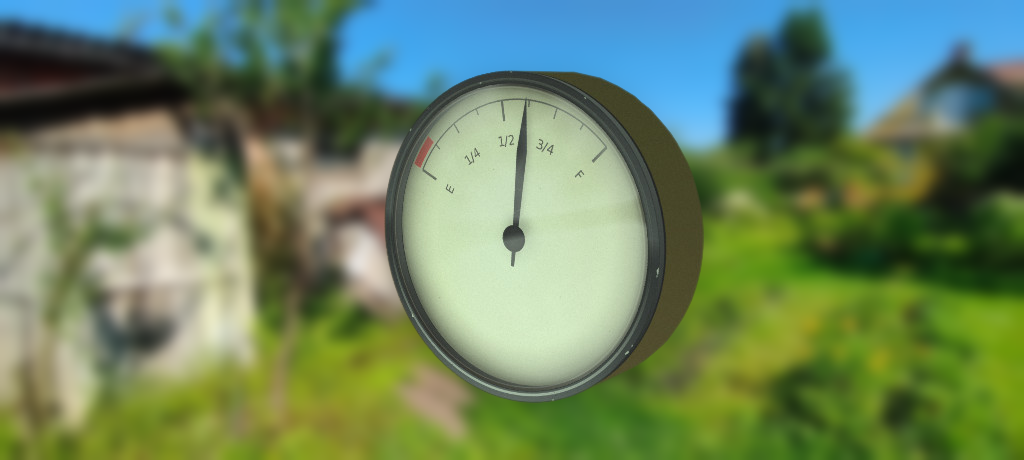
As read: **0.625**
